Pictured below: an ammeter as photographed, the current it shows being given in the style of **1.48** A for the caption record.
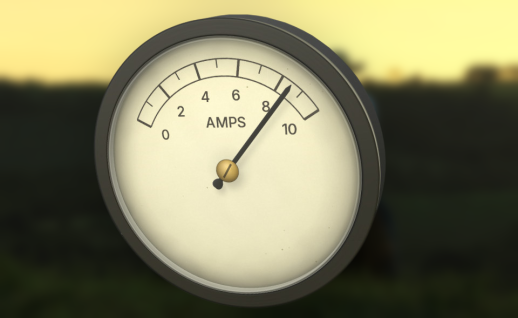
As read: **8.5** A
